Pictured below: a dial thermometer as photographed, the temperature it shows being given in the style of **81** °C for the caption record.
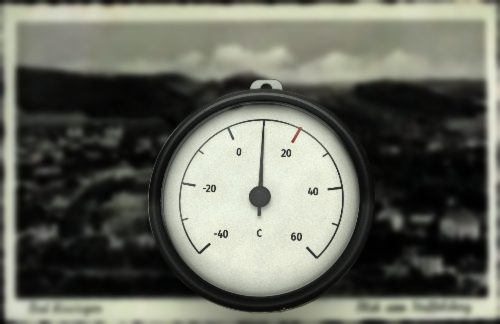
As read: **10** °C
